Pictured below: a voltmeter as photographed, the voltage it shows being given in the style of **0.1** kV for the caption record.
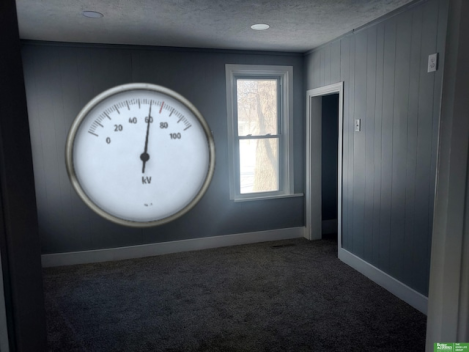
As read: **60** kV
